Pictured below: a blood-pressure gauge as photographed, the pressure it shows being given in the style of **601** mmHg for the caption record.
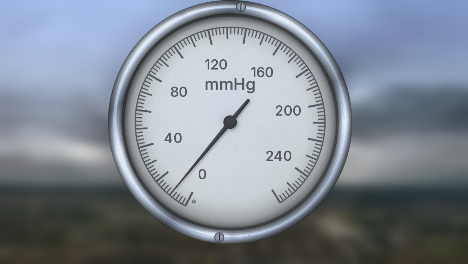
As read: **10** mmHg
